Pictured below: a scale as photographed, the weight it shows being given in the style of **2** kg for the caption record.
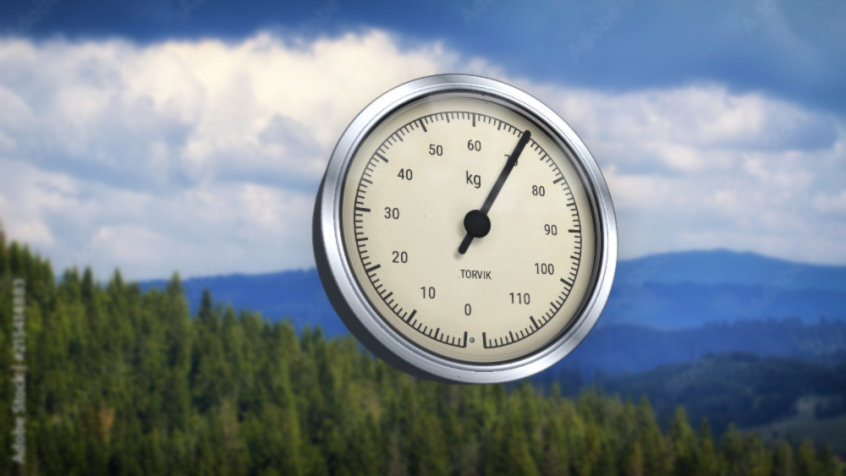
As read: **70** kg
